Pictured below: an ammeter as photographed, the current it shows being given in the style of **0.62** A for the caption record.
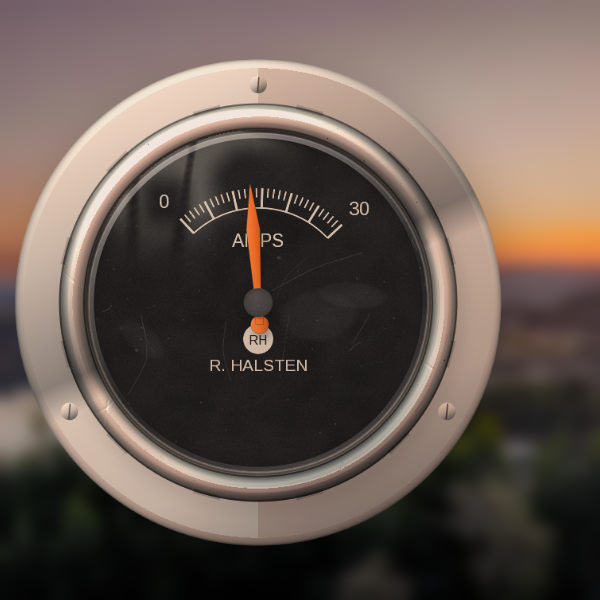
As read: **13** A
